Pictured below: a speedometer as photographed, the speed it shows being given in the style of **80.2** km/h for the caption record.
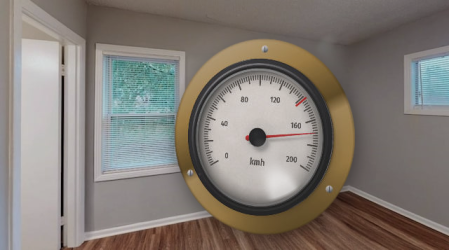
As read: **170** km/h
